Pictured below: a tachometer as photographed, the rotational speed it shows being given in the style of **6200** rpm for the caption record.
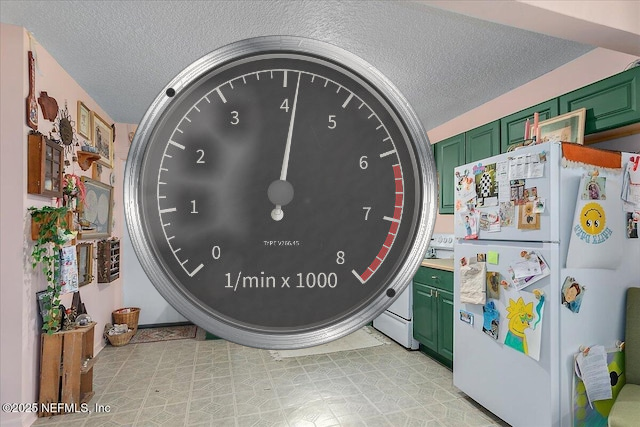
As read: **4200** rpm
